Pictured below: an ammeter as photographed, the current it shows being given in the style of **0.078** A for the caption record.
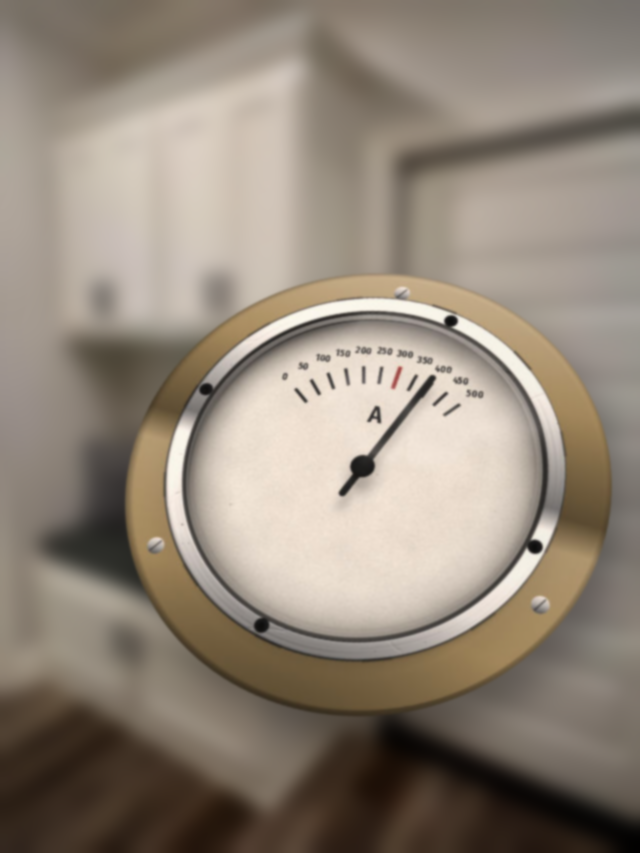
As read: **400** A
